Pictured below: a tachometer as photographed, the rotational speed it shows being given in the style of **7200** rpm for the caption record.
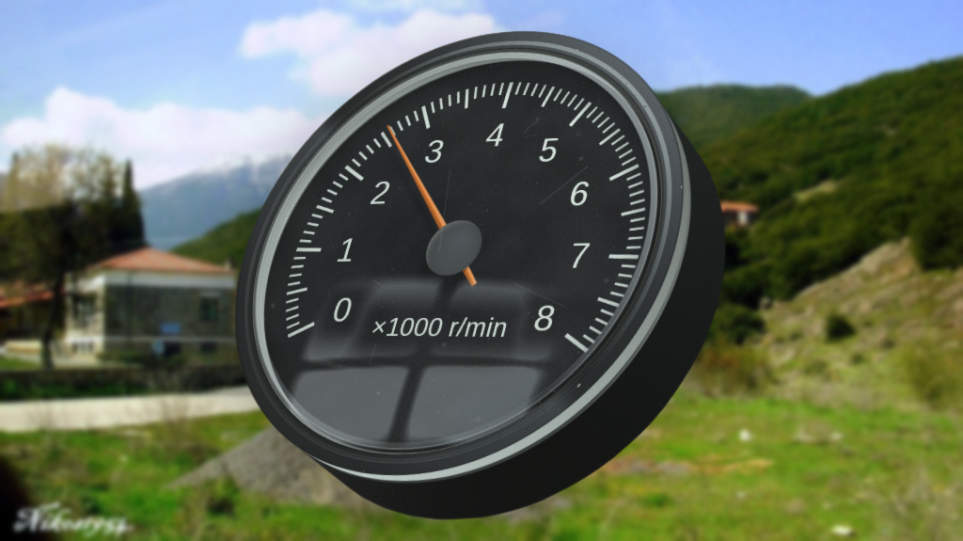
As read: **2600** rpm
